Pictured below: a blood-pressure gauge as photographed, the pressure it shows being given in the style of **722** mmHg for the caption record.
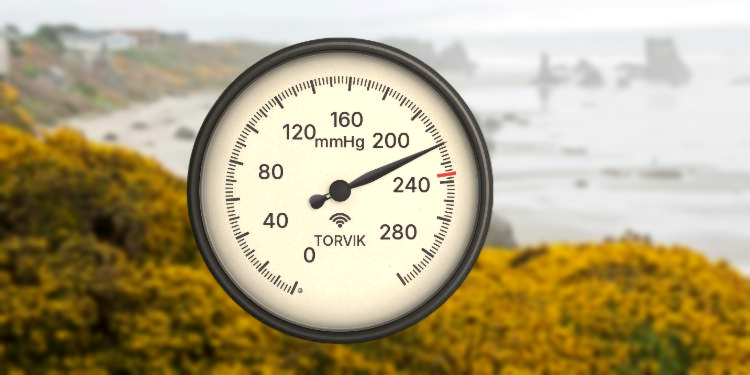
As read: **220** mmHg
